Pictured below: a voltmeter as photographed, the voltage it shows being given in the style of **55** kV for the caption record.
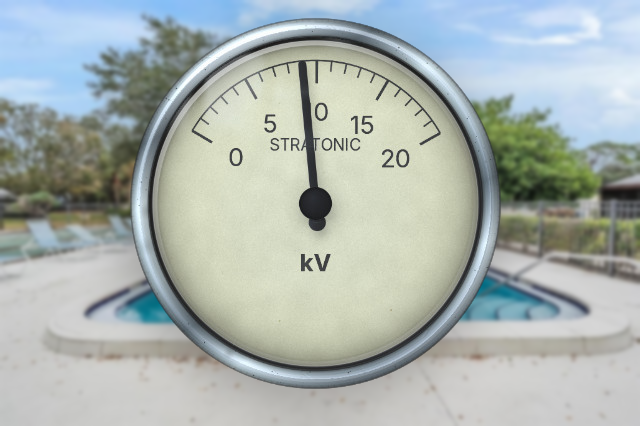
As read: **9** kV
